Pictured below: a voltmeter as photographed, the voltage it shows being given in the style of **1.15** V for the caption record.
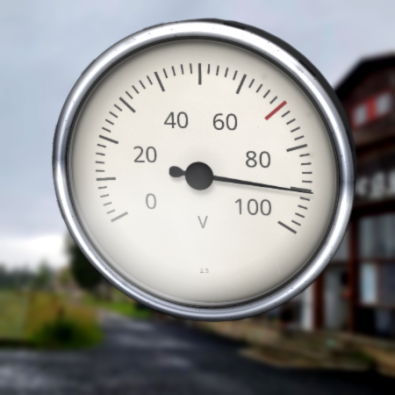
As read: **90** V
